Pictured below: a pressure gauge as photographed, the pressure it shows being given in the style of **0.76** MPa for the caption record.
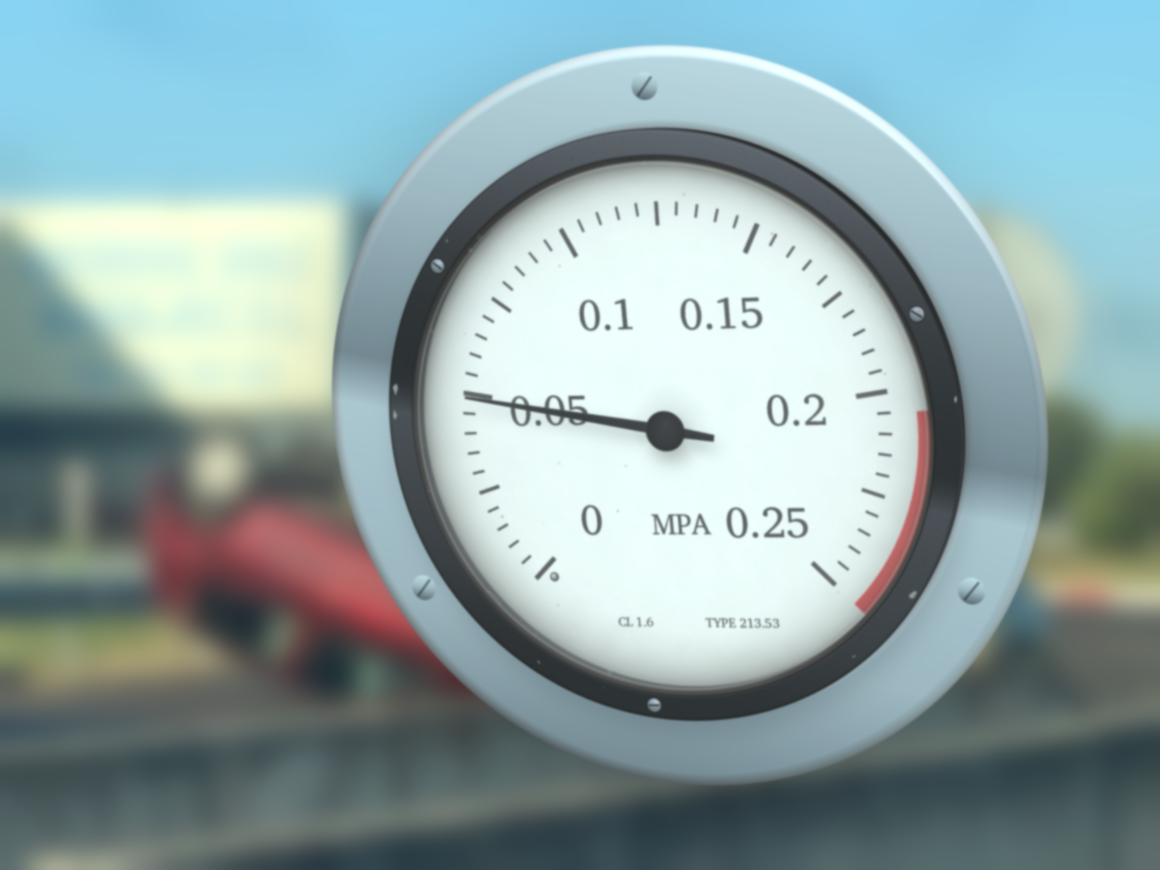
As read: **0.05** MPa
